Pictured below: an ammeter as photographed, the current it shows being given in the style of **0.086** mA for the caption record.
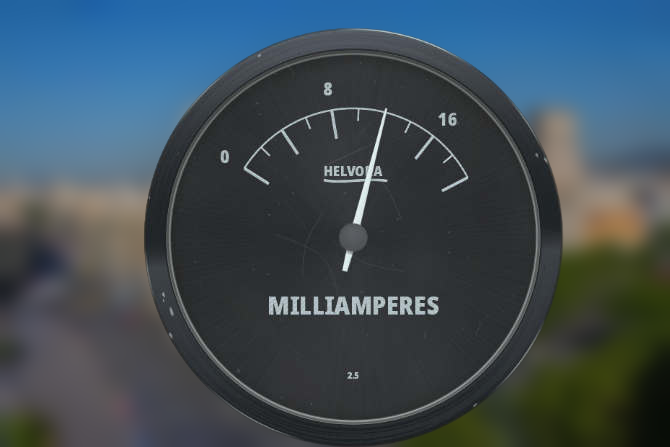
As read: **12** mA
